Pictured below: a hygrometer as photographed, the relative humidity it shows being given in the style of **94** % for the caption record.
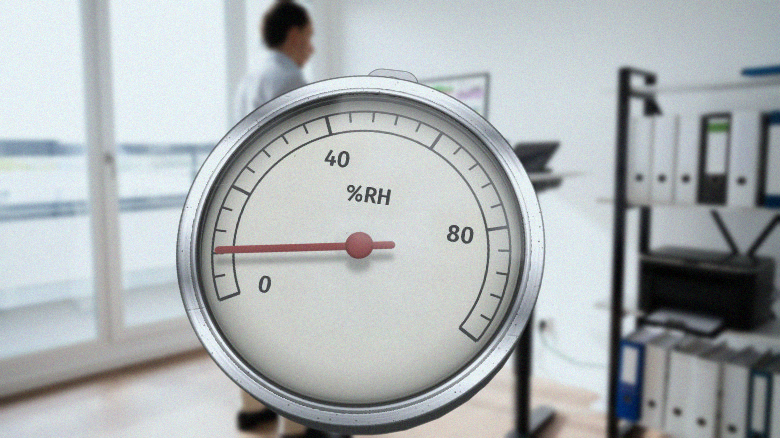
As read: **8** %
